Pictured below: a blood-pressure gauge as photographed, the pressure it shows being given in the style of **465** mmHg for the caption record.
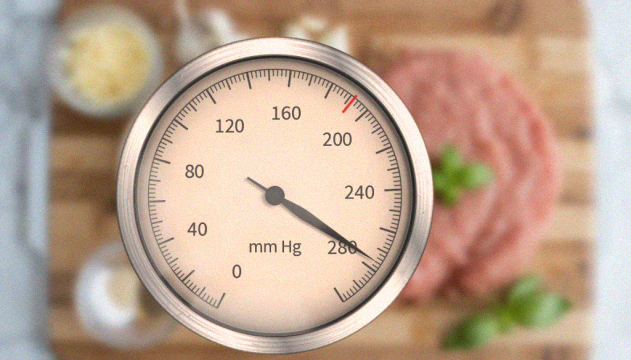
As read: **276** mmHg
